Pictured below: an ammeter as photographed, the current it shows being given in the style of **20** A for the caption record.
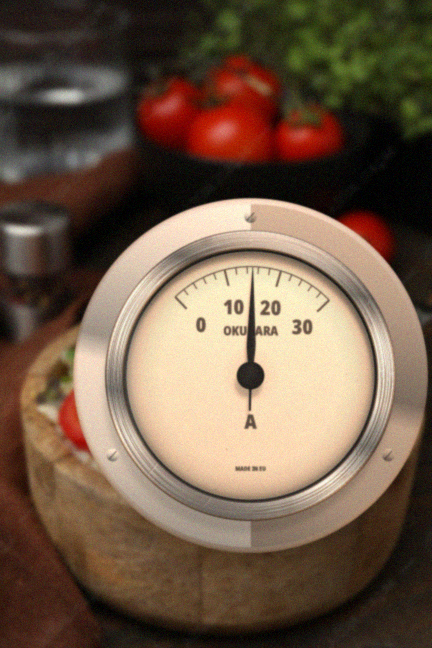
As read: **15** A
